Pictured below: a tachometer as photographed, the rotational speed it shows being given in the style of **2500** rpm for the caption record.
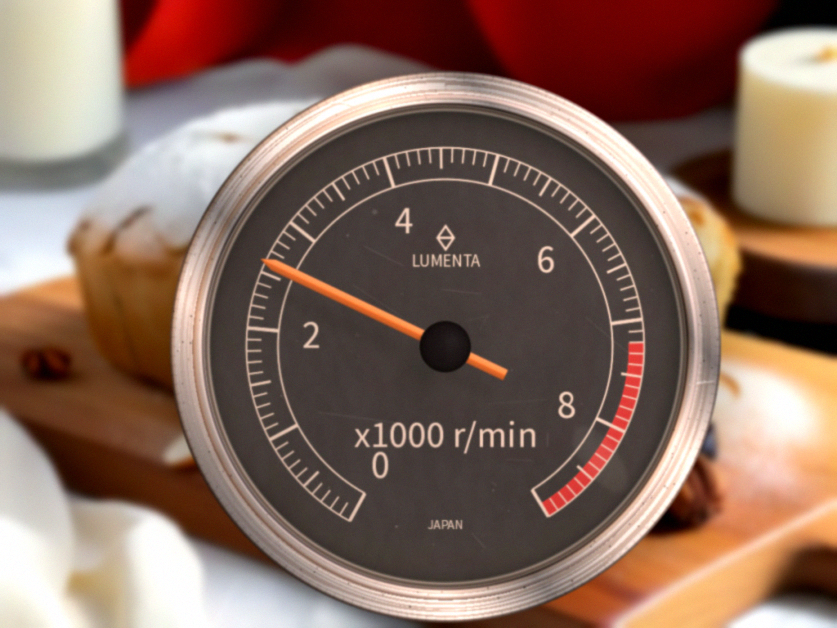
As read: **2600** rpm
